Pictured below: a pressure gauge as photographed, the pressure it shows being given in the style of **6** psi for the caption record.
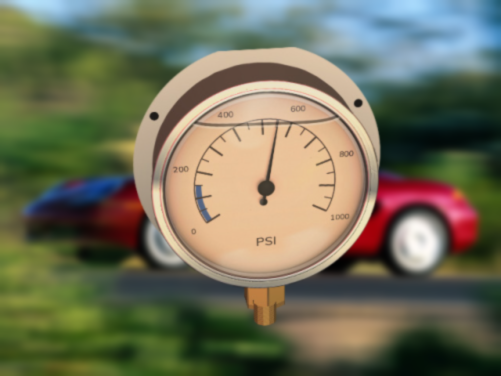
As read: **550** psi
